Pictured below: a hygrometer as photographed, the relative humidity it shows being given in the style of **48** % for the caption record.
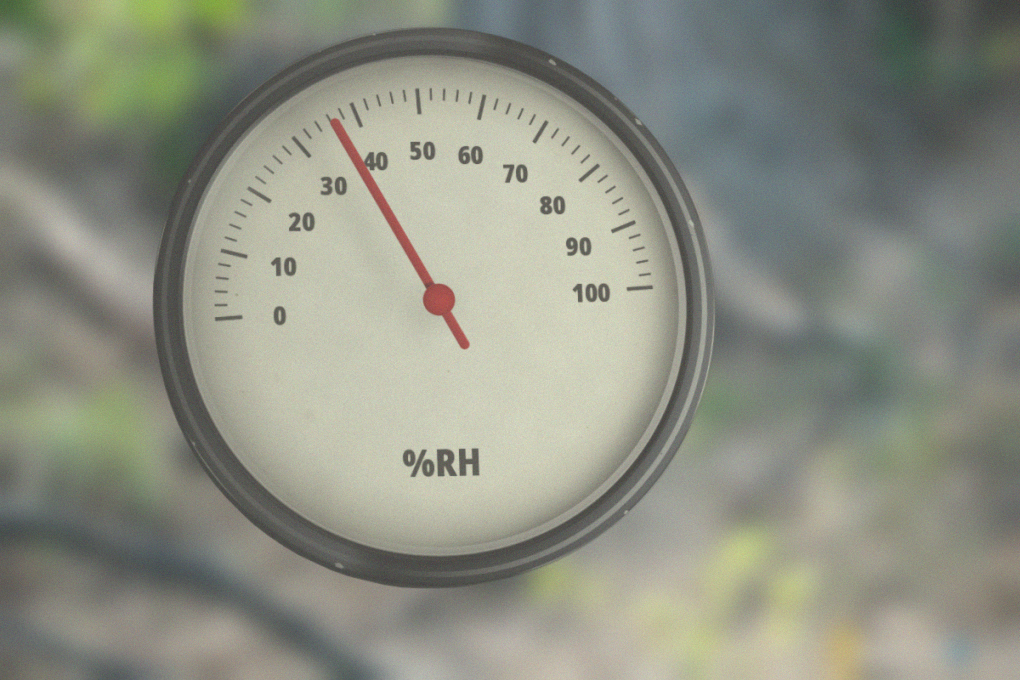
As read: **36** %
